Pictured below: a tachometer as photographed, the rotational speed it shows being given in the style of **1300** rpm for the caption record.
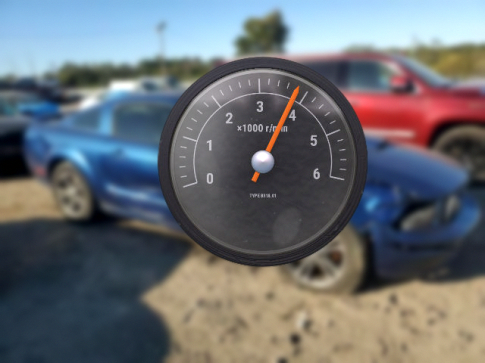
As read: **3800** rpm
